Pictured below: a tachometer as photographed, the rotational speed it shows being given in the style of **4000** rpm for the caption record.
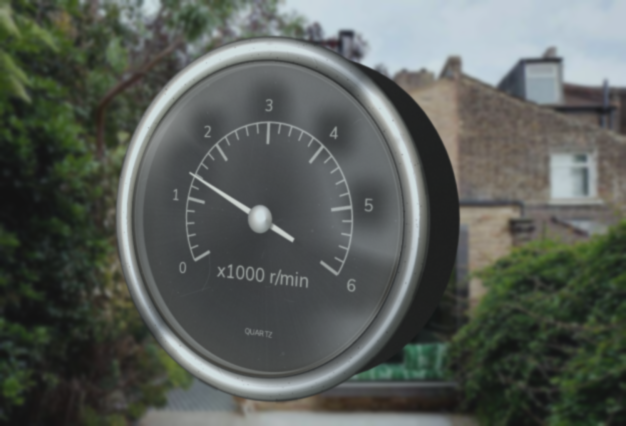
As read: **1400** rpm
